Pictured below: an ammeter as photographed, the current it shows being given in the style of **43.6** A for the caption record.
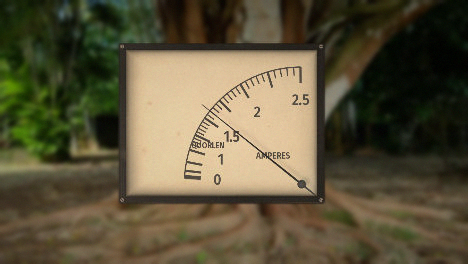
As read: **1.6** A
